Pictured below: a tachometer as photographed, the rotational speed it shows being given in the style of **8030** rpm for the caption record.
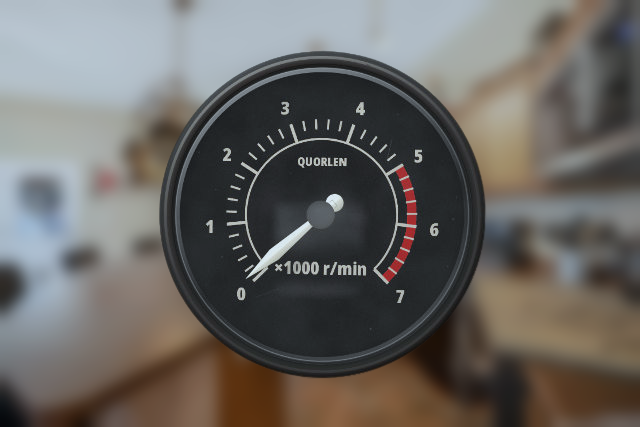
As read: **100** rpm
